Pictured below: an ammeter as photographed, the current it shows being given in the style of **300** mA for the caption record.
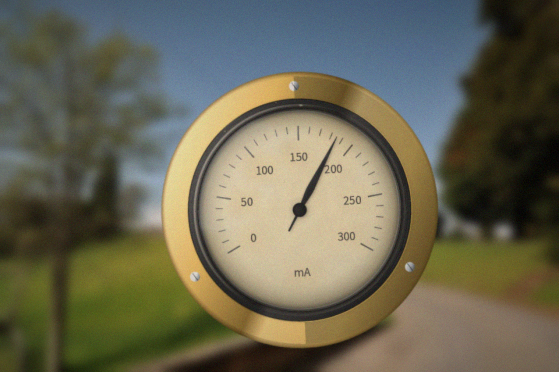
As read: **185** mA
